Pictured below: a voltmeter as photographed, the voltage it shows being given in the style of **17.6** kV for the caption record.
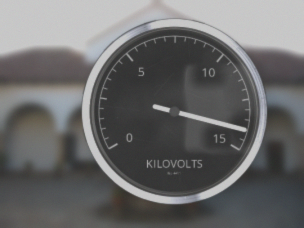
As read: **14** kV
